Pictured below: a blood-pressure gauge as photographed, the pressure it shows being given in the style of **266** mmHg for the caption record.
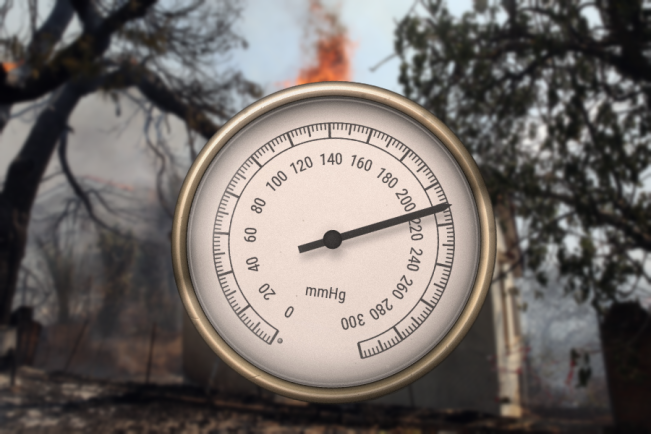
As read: **212** mmHg
